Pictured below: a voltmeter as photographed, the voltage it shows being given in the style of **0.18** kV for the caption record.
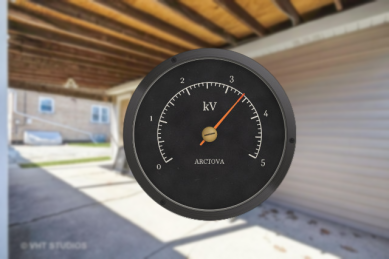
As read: **3.4** kV
